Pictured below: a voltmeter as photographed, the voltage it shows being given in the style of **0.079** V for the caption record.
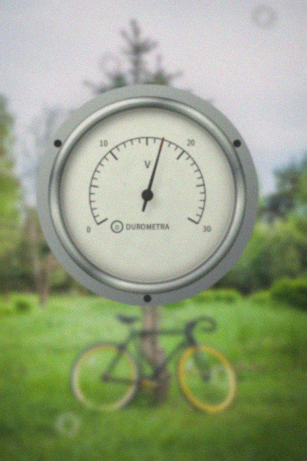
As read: **17** V
